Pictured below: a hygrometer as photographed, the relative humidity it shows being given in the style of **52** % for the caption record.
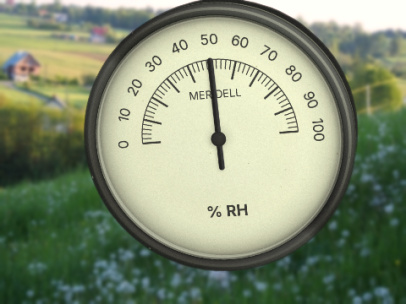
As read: **50** %
